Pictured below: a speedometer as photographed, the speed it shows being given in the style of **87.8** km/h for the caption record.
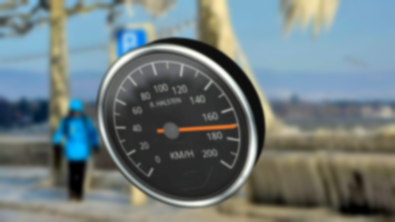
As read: **170** km/h
